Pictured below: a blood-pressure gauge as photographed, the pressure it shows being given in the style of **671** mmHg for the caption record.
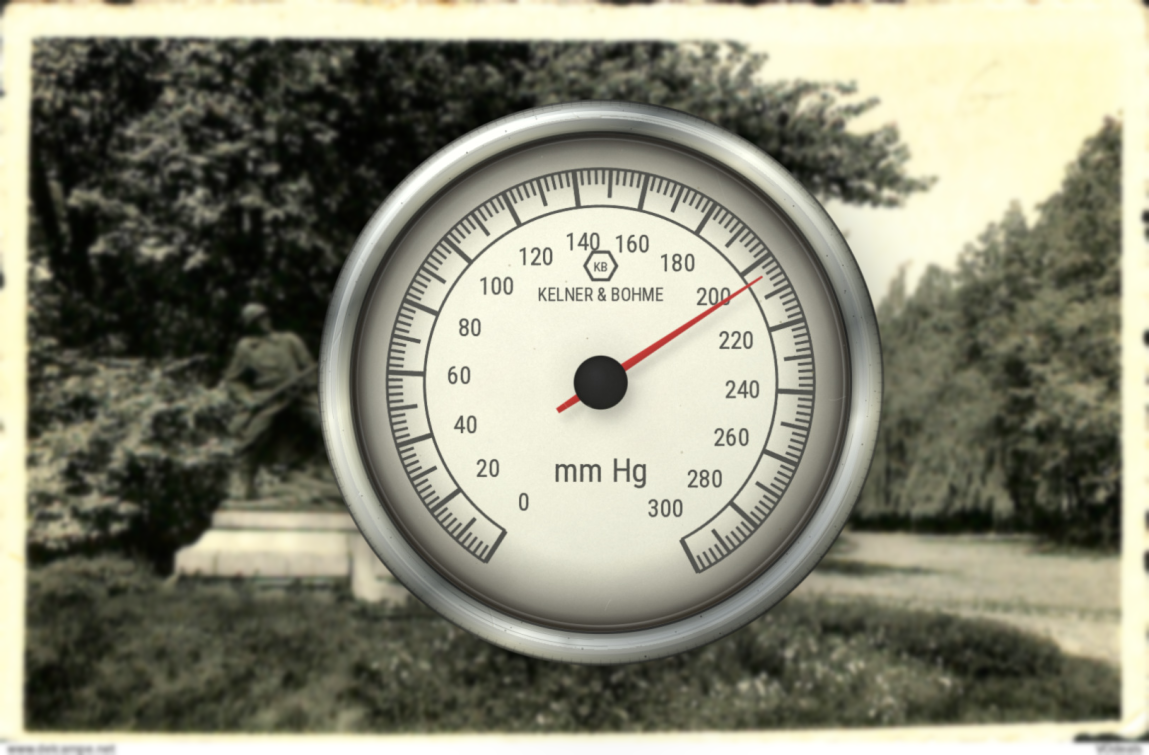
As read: **204** mmHg
